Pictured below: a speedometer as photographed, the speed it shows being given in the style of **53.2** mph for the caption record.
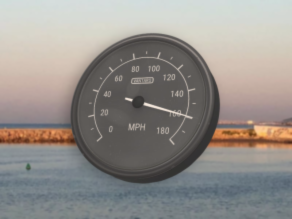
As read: **160** mph
